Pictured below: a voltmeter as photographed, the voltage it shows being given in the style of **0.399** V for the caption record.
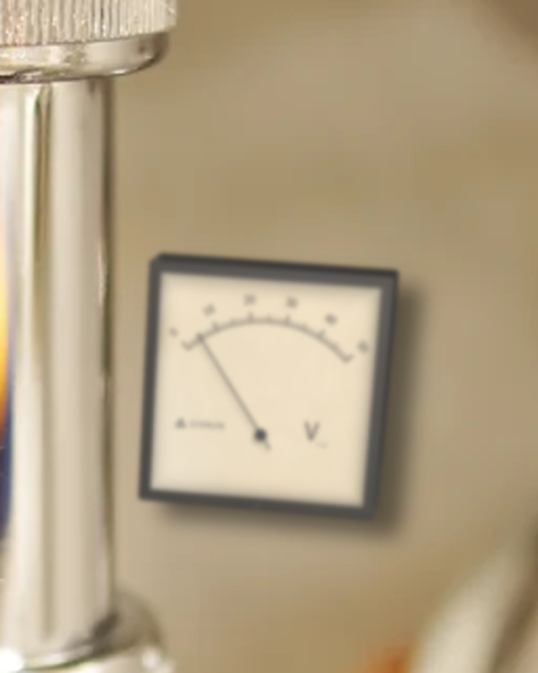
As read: **5** V
